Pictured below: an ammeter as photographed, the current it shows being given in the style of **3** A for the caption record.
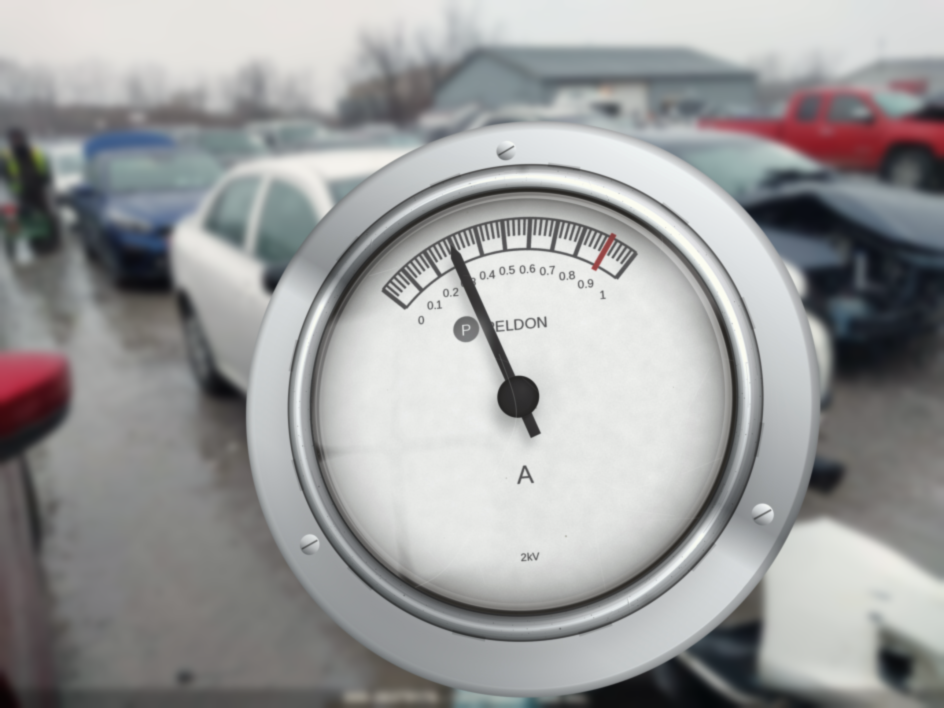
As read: **0.3** A
